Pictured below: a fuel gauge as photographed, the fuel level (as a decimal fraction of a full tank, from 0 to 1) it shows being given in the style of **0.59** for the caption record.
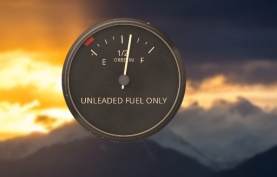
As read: **0.625**
